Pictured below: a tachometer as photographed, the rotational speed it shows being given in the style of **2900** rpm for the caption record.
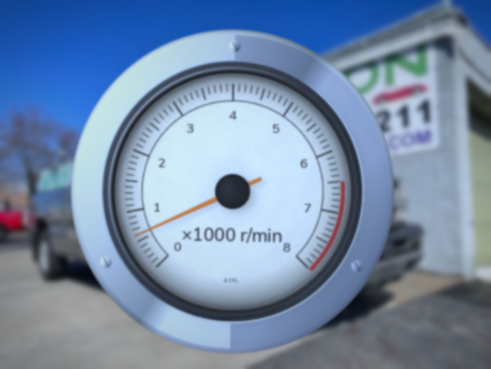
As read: **600** rpm
